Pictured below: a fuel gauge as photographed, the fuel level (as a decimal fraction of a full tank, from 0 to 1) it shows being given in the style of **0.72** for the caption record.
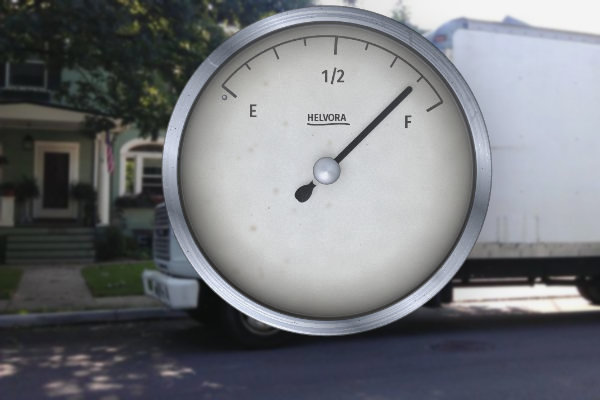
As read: **0.875**
